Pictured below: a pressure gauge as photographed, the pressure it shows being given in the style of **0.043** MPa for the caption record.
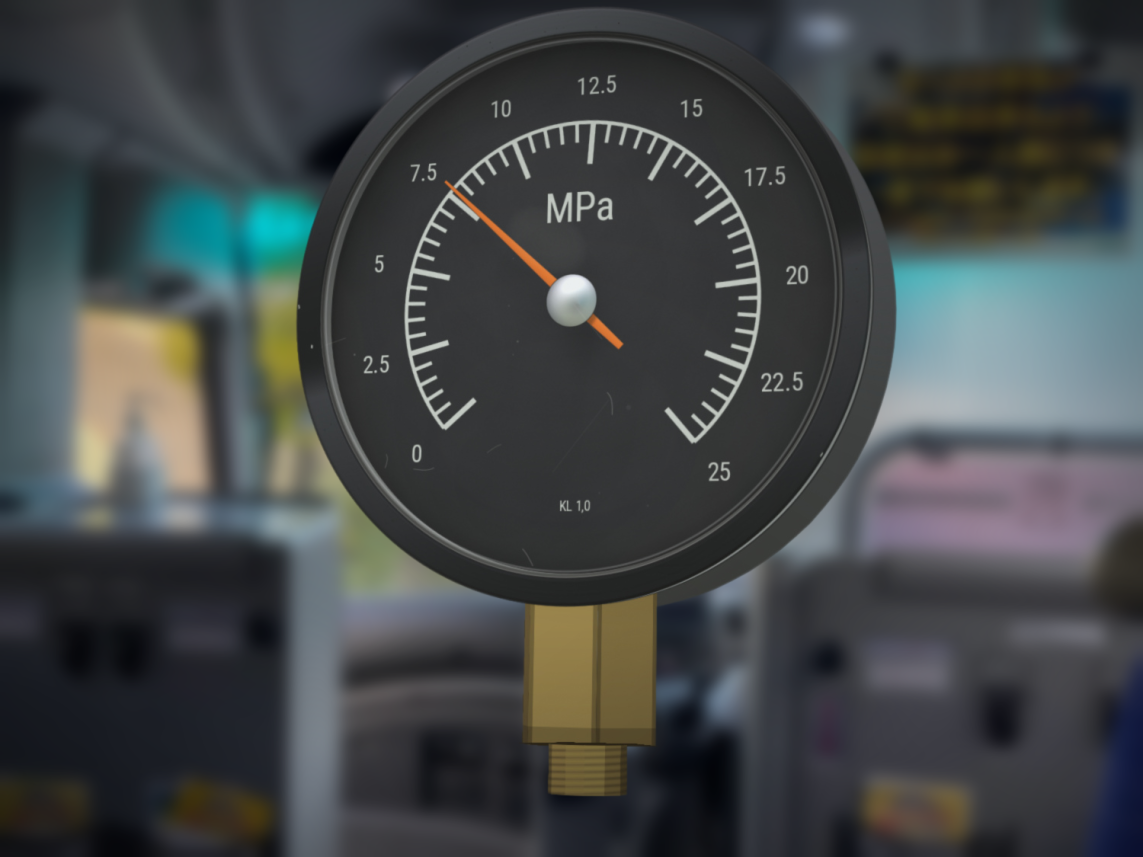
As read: **7.75** MPa
